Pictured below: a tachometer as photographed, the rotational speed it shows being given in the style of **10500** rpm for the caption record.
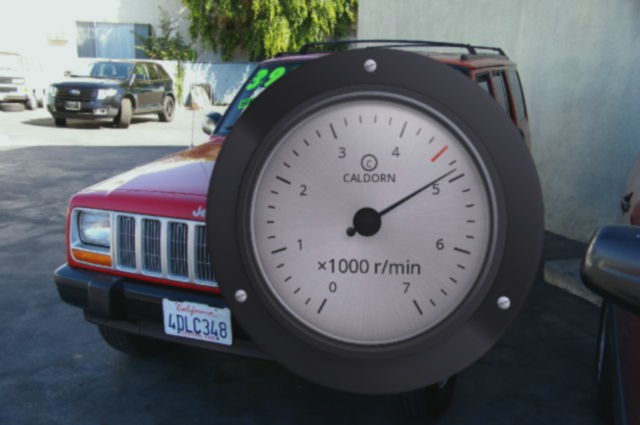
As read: **4900** rpm
